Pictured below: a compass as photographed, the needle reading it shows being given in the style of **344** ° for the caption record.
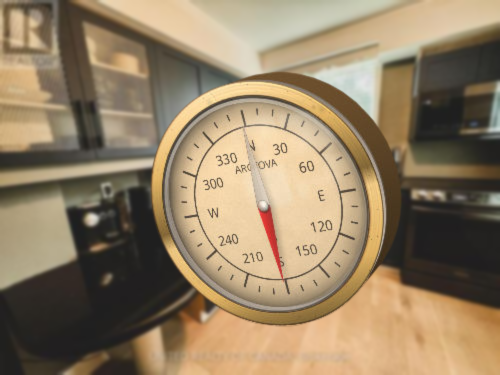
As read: **180** °
